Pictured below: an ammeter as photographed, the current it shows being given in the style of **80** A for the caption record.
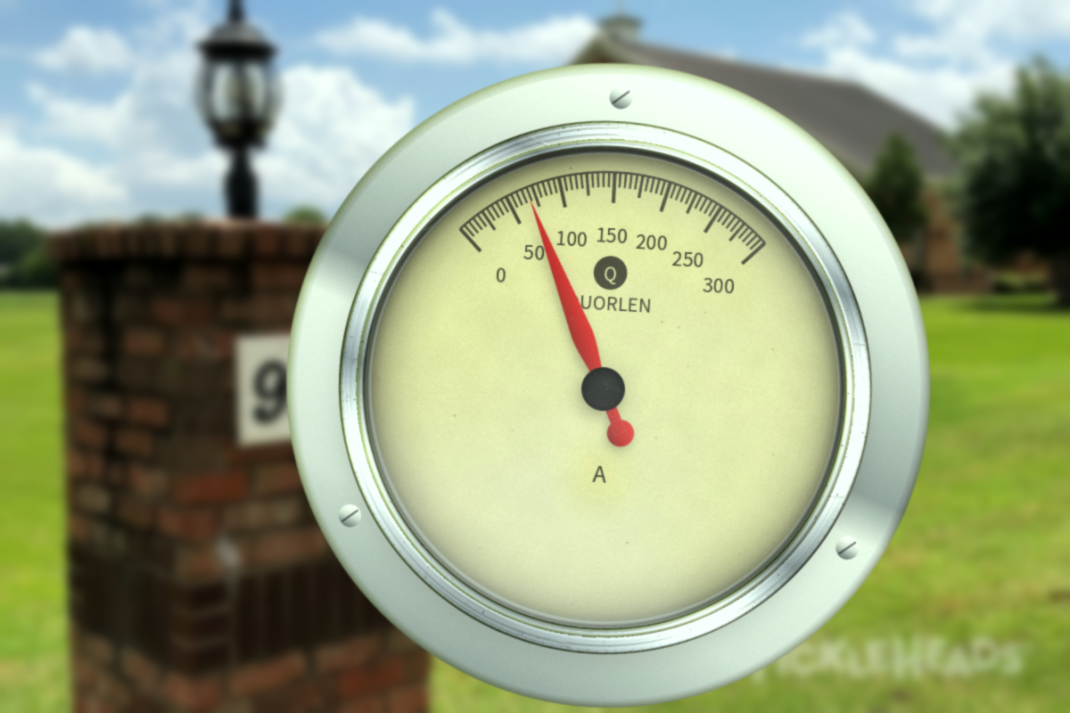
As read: **70** A
